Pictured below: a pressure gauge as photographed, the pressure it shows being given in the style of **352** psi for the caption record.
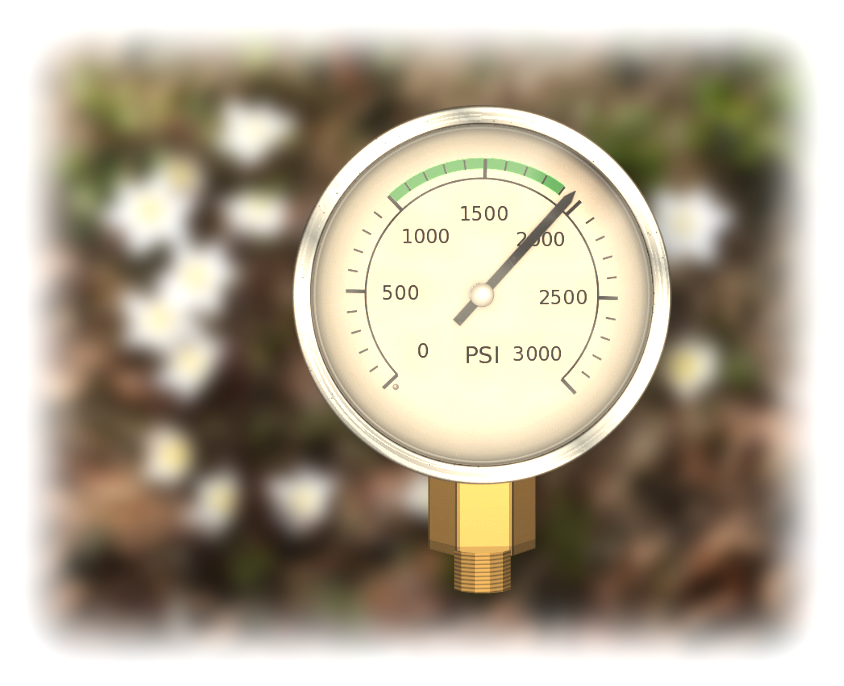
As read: **1950** psi
